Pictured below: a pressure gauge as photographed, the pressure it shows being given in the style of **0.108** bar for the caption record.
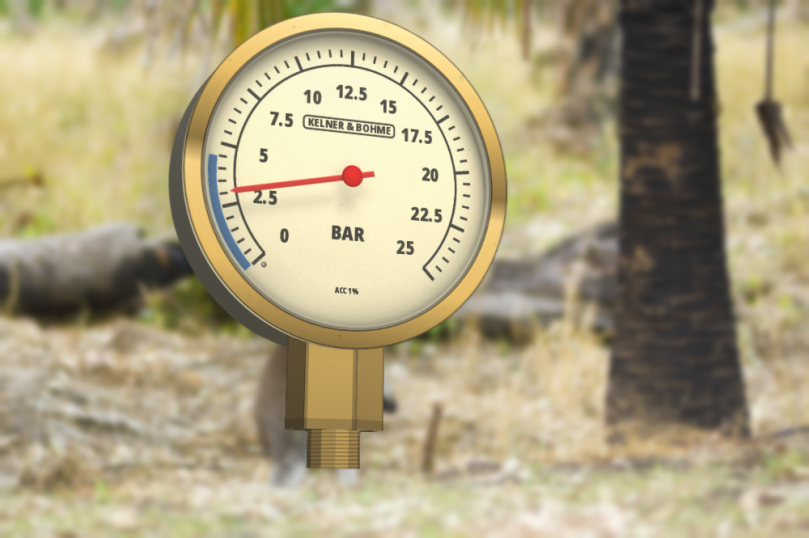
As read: **3** bar
